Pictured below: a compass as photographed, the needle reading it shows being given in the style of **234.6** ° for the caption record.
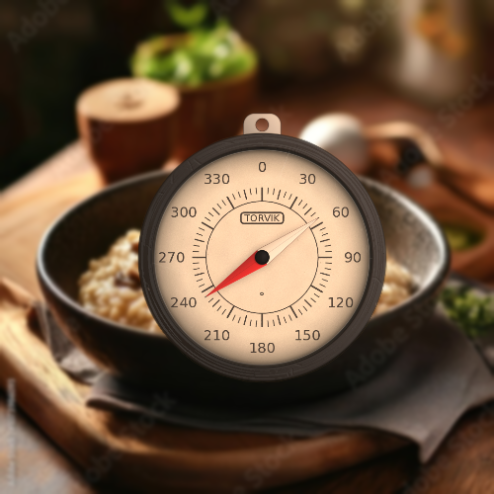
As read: **235** °
